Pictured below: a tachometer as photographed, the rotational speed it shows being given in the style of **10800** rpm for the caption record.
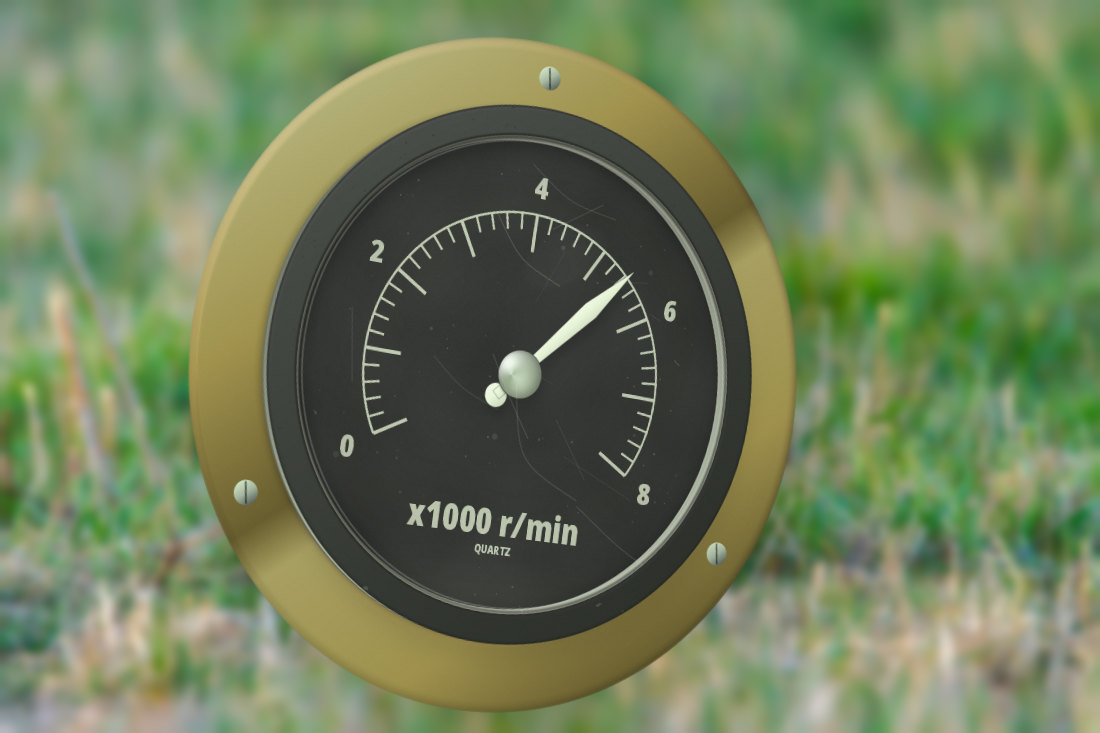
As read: **5400** rpm
